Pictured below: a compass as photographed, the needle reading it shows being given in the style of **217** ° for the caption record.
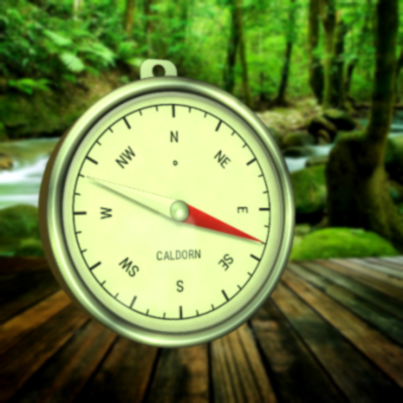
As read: **110** °
